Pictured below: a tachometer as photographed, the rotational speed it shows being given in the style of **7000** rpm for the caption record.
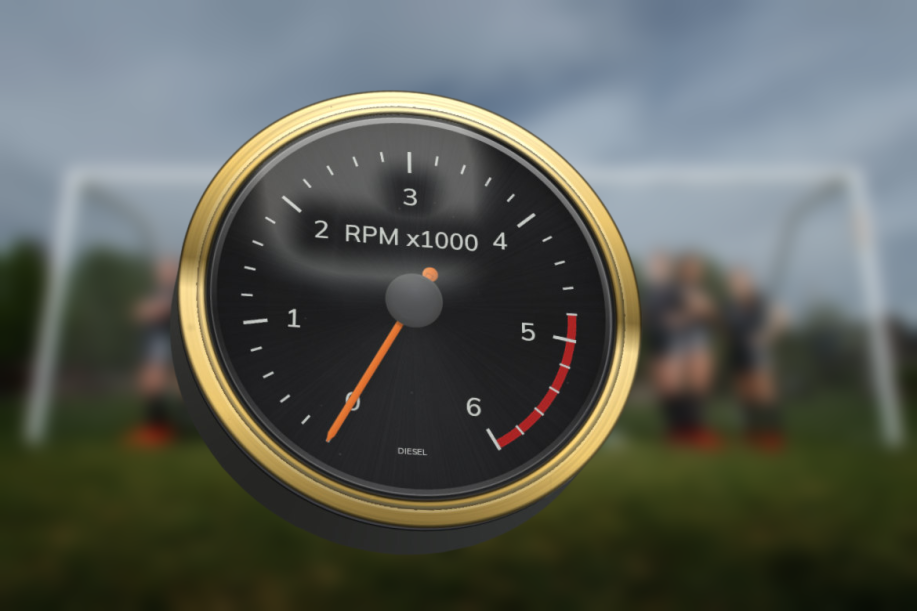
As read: **0** rpm
